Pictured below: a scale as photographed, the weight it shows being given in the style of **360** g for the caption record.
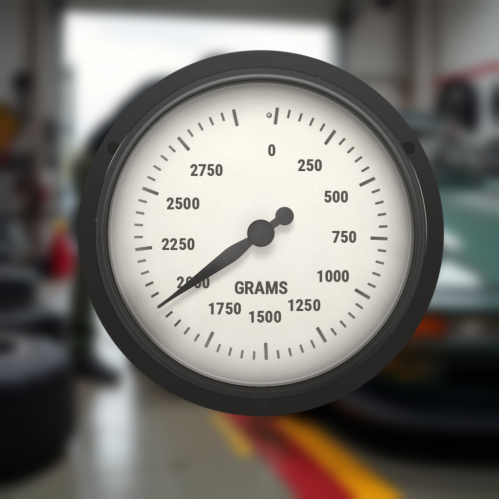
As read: **2000** g
